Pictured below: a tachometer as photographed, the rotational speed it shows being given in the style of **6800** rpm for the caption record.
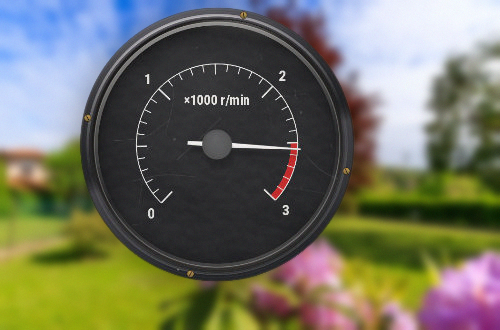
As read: **2550** rpm
